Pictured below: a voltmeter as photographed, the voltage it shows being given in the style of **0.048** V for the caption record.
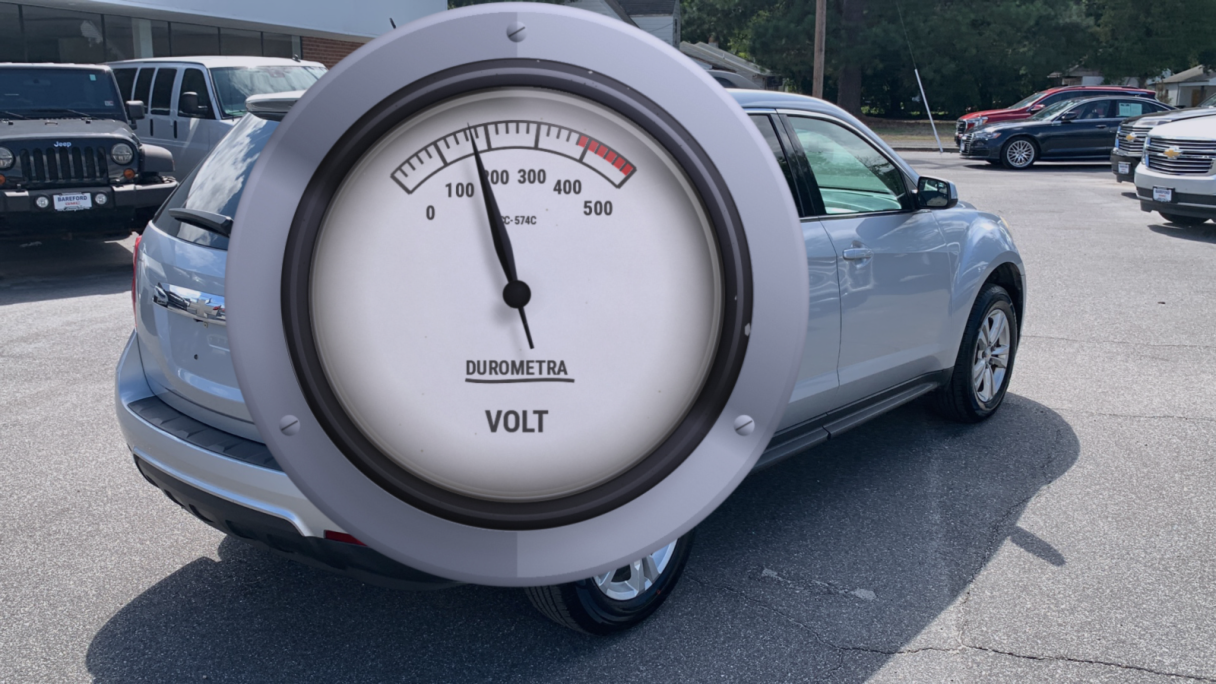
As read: **170** V
